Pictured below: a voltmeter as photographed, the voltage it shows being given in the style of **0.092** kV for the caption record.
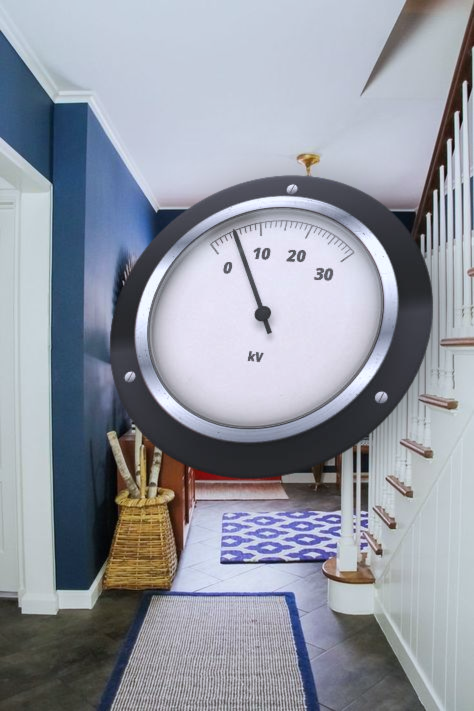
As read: **5** kV
